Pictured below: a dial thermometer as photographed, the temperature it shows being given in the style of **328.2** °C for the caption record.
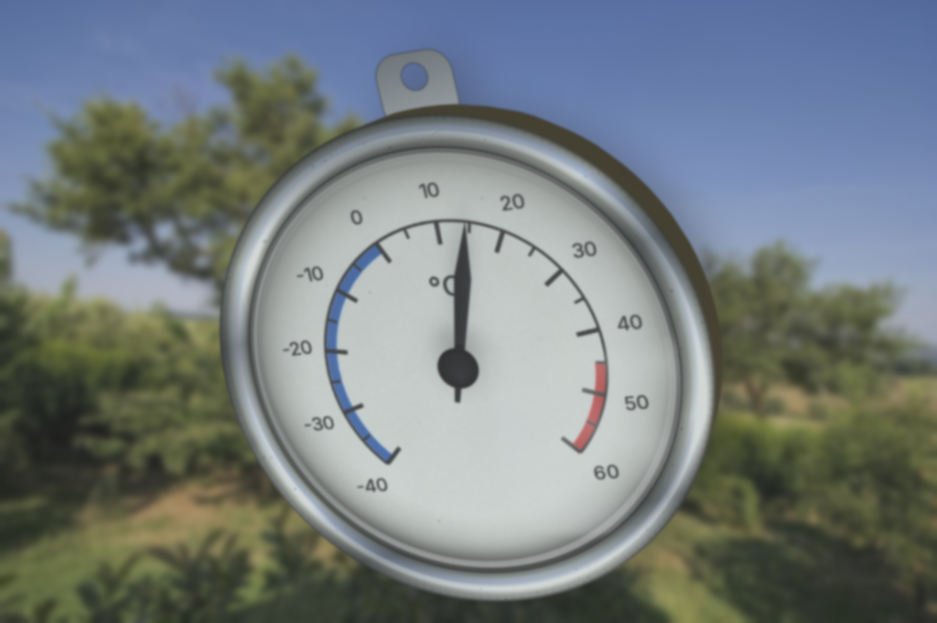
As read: **15** °C
